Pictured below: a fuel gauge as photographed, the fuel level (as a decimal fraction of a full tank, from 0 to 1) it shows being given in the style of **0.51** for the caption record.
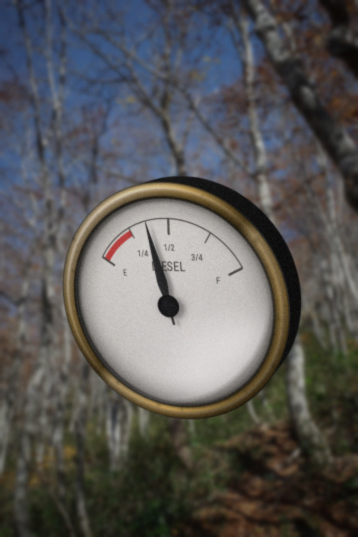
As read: **0.375**
